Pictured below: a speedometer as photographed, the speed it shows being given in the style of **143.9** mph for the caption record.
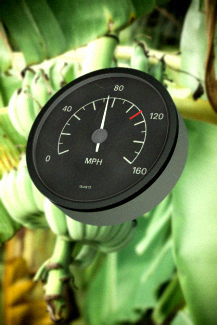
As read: **75** mph
